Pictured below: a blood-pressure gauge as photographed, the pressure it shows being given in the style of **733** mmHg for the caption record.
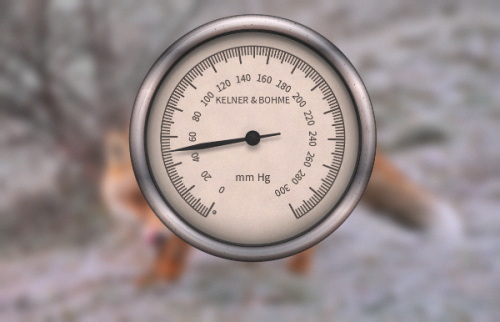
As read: **50** mmHg
